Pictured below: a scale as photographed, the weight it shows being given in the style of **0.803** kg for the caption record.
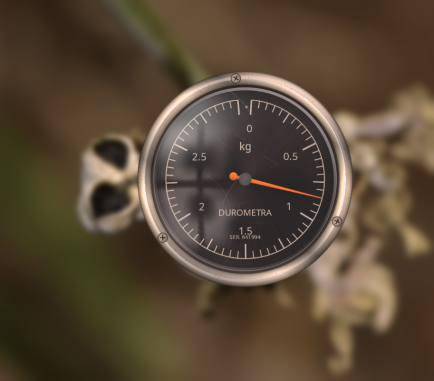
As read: **0.85** kg
